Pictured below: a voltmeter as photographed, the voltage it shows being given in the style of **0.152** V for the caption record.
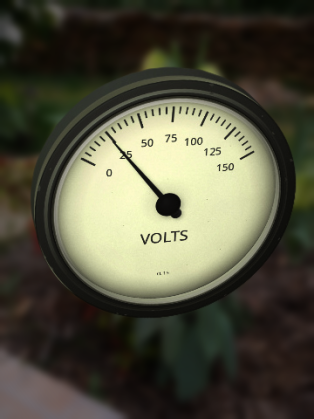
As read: **25** V
